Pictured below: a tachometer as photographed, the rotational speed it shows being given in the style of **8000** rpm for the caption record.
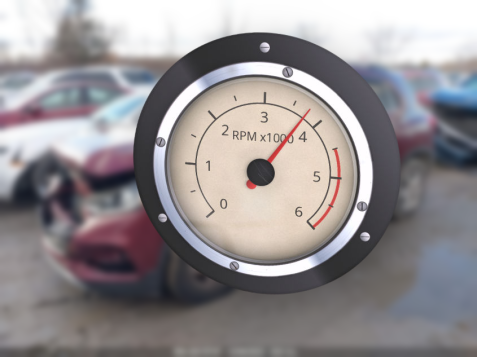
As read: **3750** rpm
